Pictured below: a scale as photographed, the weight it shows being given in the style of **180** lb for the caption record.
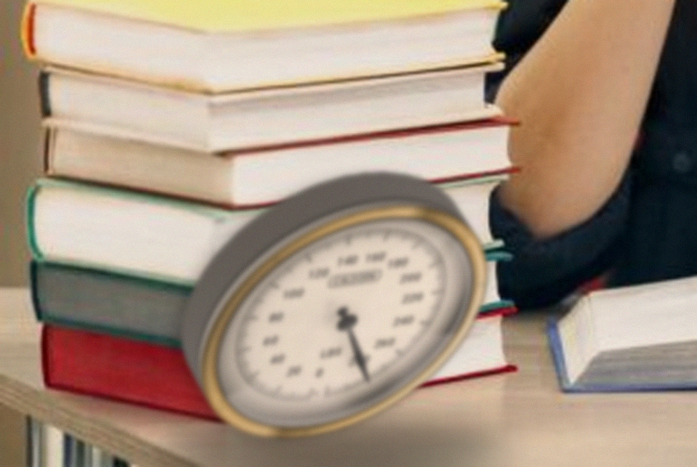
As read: **280** lb
